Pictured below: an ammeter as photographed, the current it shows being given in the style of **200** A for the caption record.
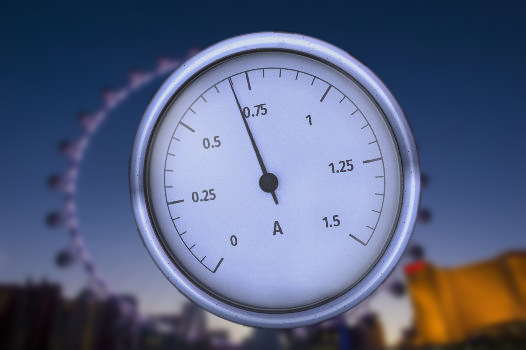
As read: **0.7** A
